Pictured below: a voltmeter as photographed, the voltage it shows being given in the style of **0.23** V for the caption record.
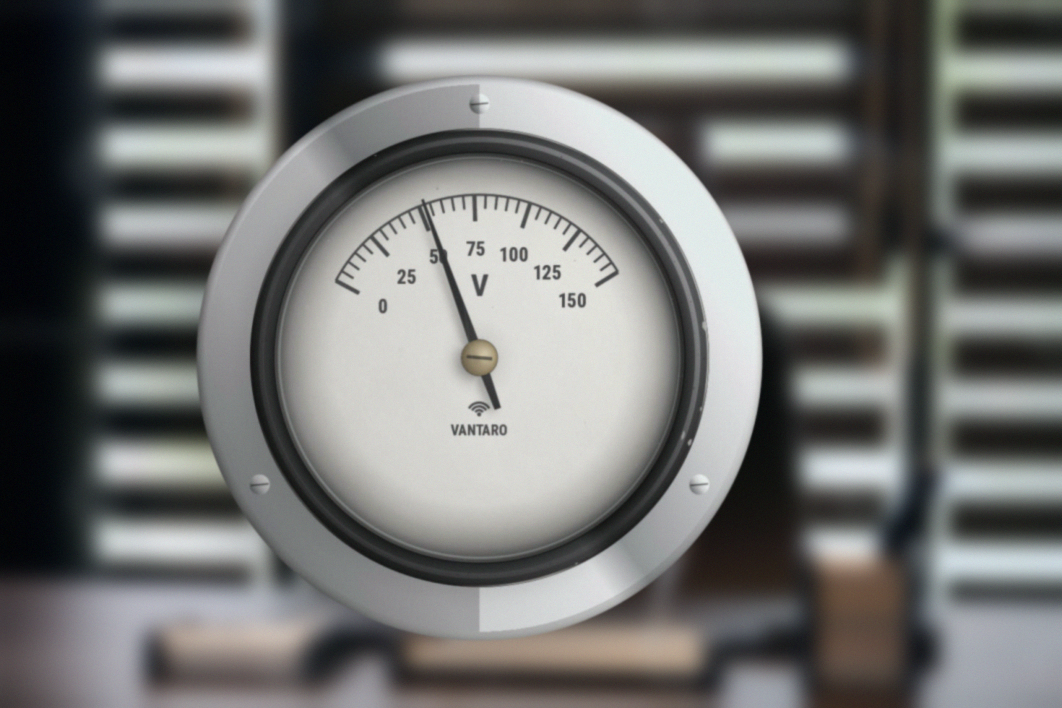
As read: **52.5** V
